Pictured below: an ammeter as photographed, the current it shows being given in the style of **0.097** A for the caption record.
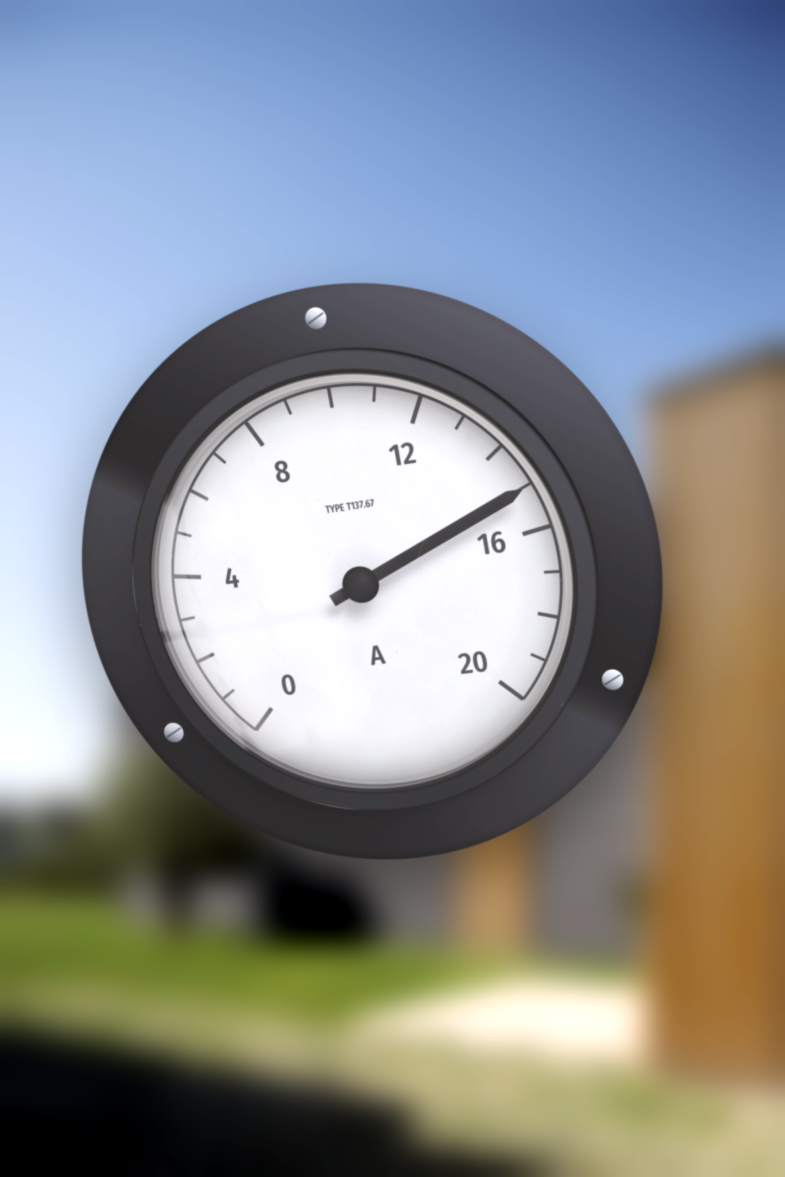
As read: **15** A
